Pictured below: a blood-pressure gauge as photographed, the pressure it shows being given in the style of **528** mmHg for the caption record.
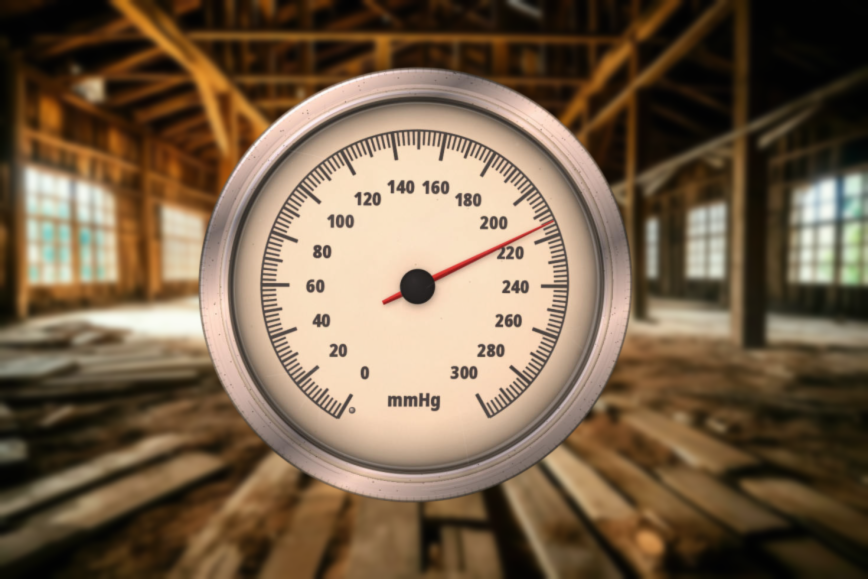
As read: **214** mmHg
